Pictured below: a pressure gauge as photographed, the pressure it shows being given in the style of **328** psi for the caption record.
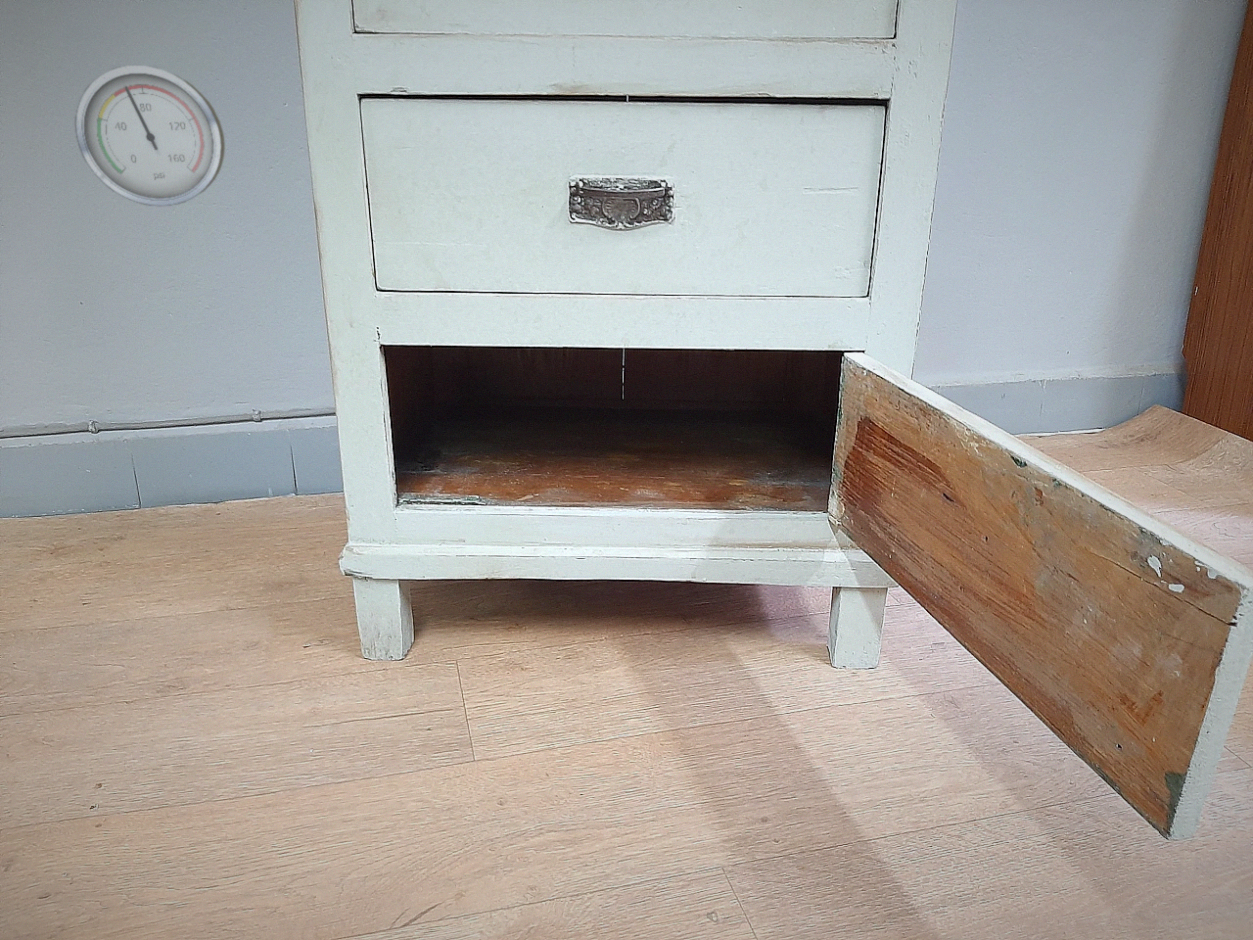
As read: **70** psi
